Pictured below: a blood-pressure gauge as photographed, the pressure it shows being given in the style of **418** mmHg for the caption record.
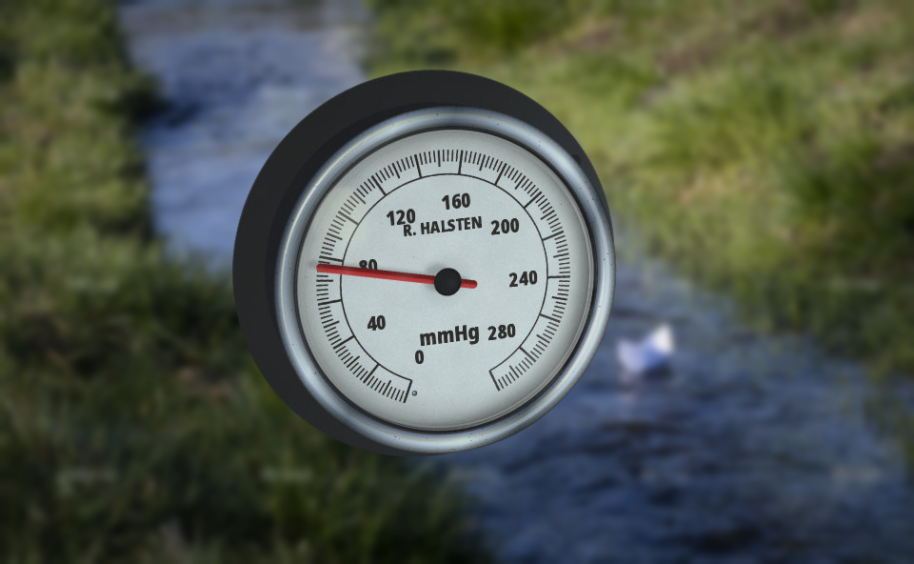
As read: **76** mmHg
